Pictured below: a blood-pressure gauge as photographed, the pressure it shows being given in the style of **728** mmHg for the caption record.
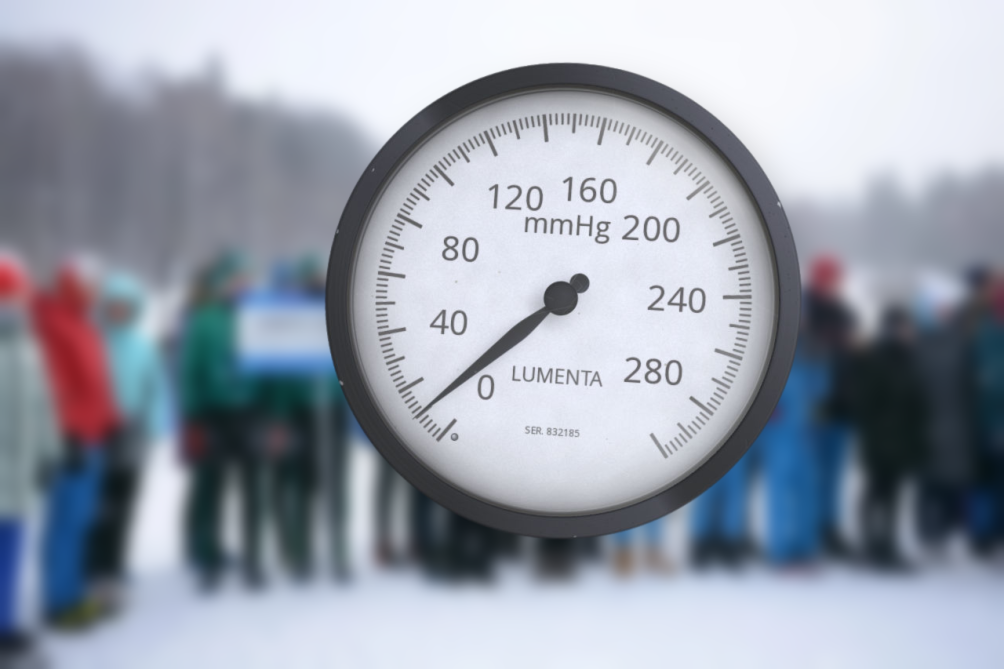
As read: **10** mmHg
